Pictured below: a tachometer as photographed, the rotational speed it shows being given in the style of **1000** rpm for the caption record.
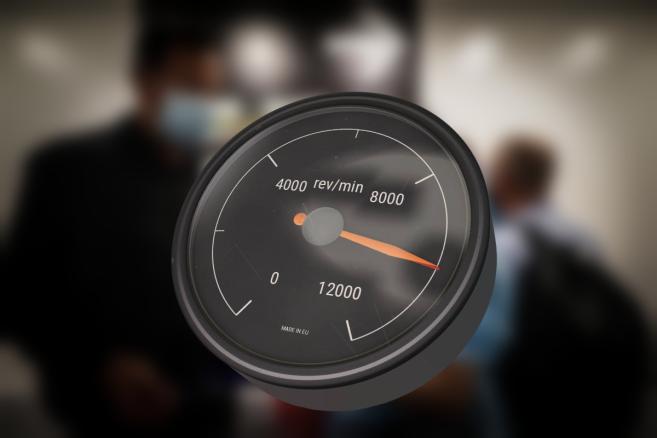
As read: **10000** rpm
